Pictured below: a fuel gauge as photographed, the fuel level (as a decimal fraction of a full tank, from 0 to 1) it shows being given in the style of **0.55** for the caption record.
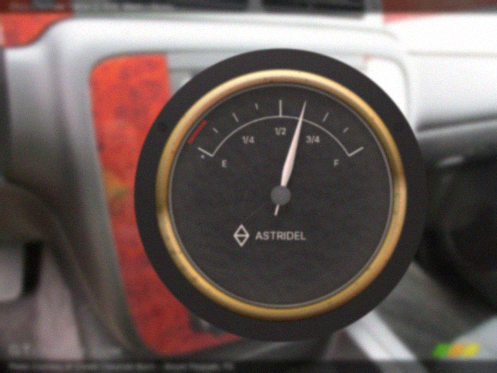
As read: **0.625**
